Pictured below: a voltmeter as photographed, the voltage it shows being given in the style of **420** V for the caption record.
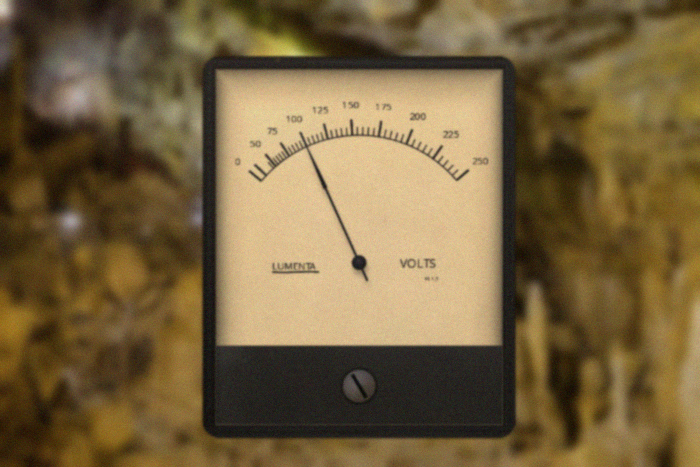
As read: **100** V
